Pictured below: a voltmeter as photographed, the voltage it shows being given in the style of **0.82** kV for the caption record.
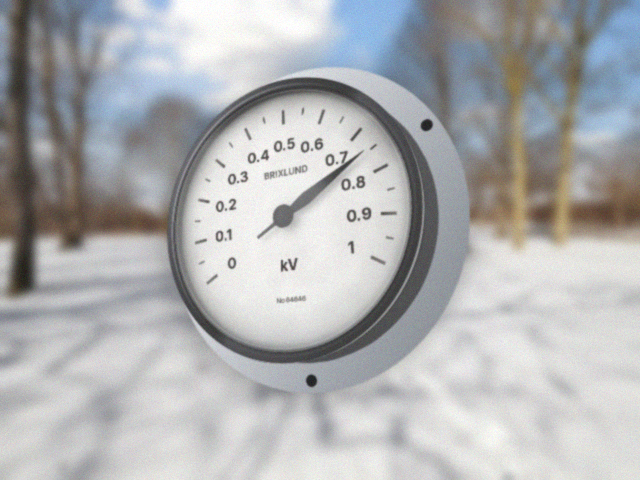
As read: **0.75** kV
